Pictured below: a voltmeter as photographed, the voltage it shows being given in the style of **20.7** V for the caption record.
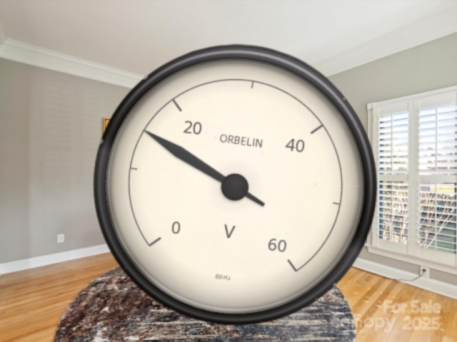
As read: **15** V
